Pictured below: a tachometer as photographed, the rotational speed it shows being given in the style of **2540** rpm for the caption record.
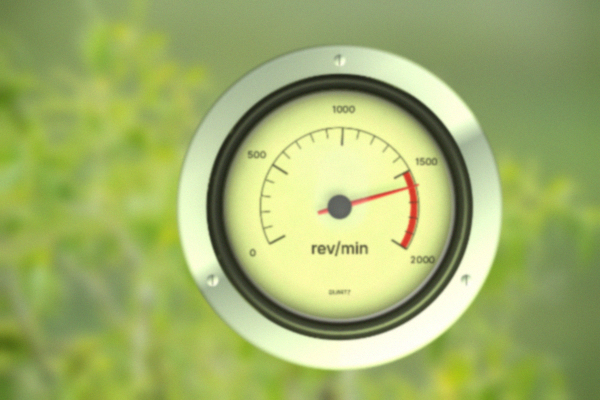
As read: **1600** rpm
